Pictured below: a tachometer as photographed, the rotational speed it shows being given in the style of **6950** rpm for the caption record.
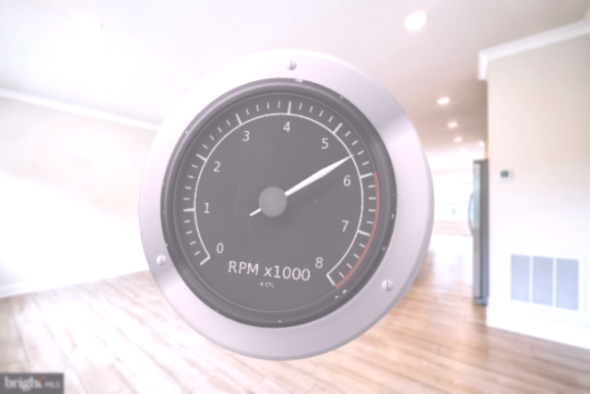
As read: **5600** rpm
